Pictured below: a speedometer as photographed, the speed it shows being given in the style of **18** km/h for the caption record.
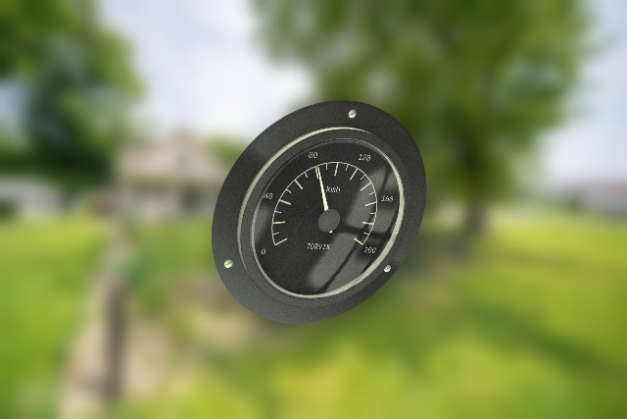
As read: **80** km/h
